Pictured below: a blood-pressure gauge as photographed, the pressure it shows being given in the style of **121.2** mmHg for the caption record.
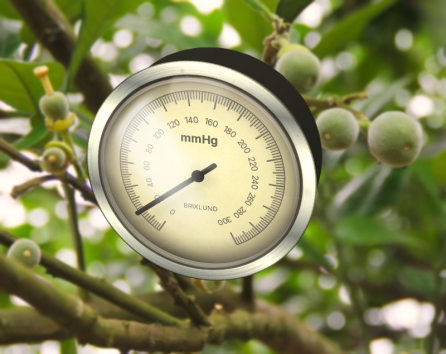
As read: **20** mmHg
